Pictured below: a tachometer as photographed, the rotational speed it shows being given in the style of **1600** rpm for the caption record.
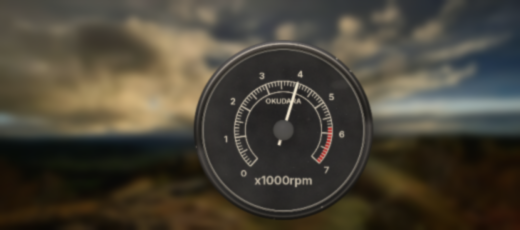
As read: **4000** rpm
